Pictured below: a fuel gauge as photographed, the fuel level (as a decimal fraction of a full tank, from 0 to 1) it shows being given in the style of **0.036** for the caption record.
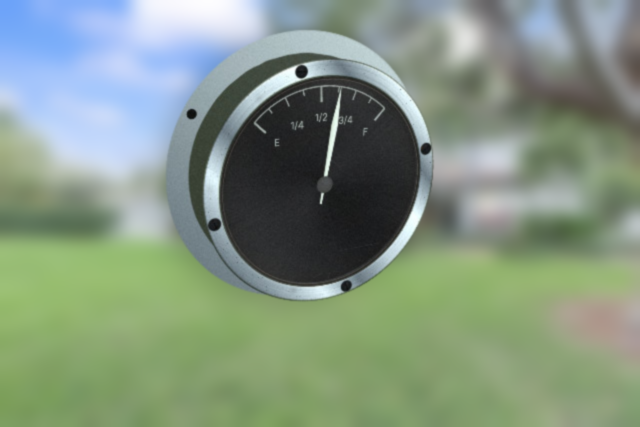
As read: **0.625**
